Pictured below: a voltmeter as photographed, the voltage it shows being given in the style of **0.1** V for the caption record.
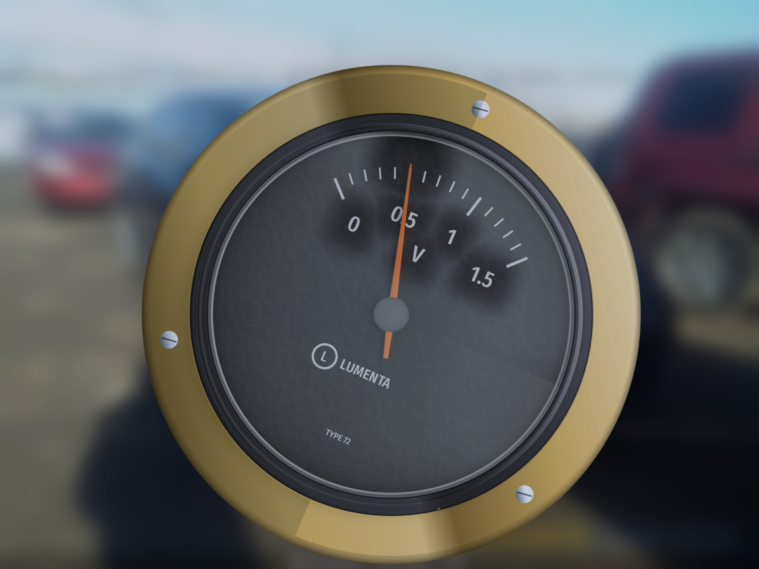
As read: **0.5** V
